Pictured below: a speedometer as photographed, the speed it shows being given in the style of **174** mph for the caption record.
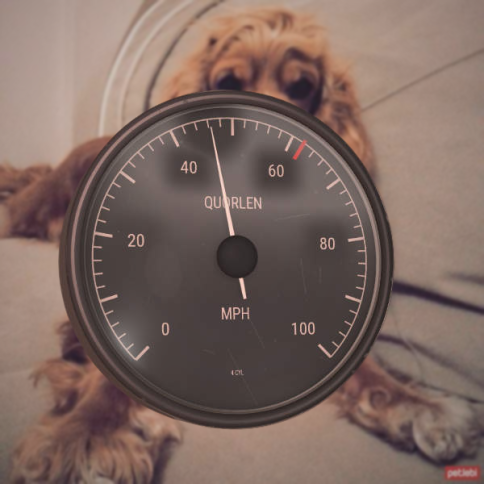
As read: **46** mph
